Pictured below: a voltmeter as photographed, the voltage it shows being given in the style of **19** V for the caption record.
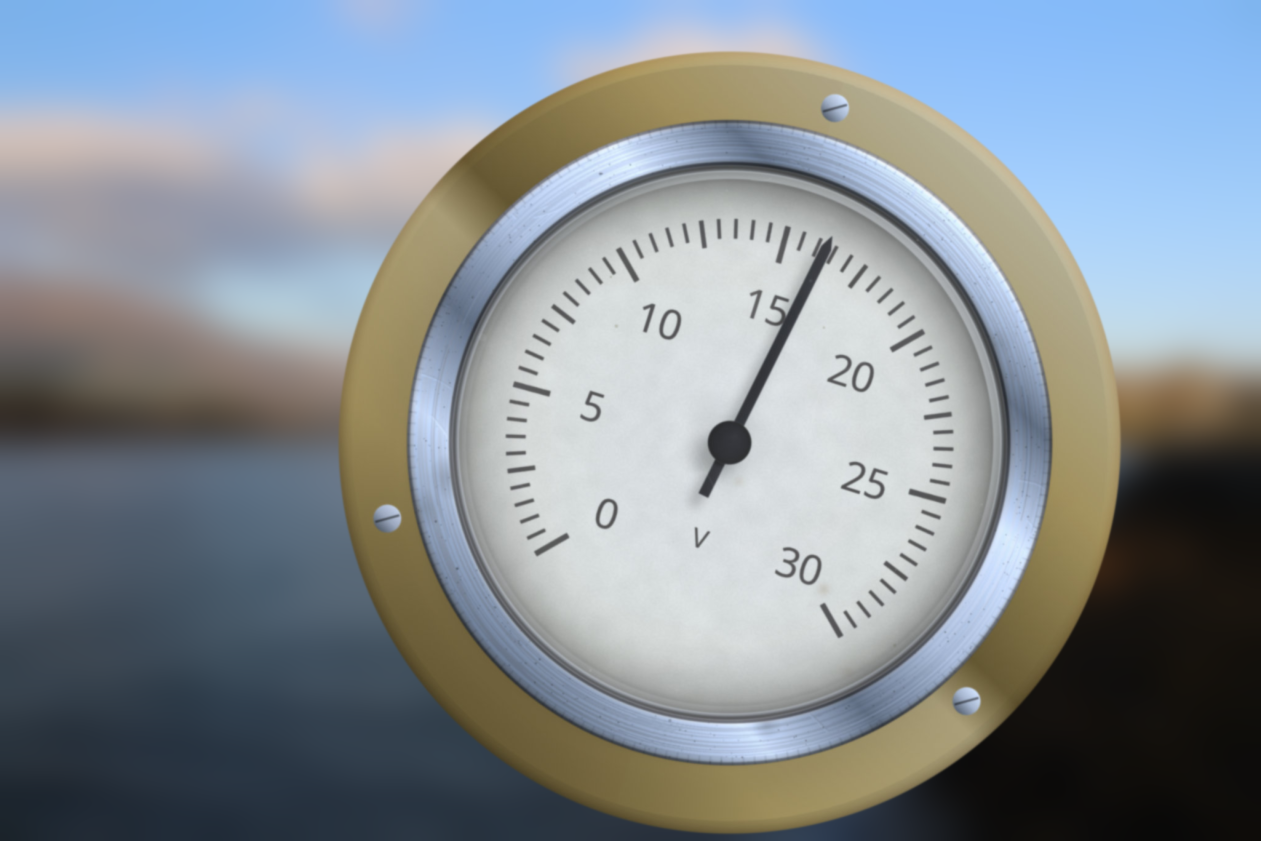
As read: **16.25** V
